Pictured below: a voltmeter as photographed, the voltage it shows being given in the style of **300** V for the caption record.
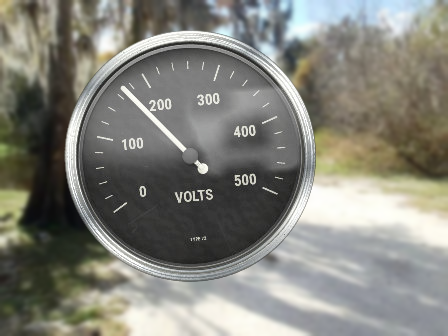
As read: **170** V
